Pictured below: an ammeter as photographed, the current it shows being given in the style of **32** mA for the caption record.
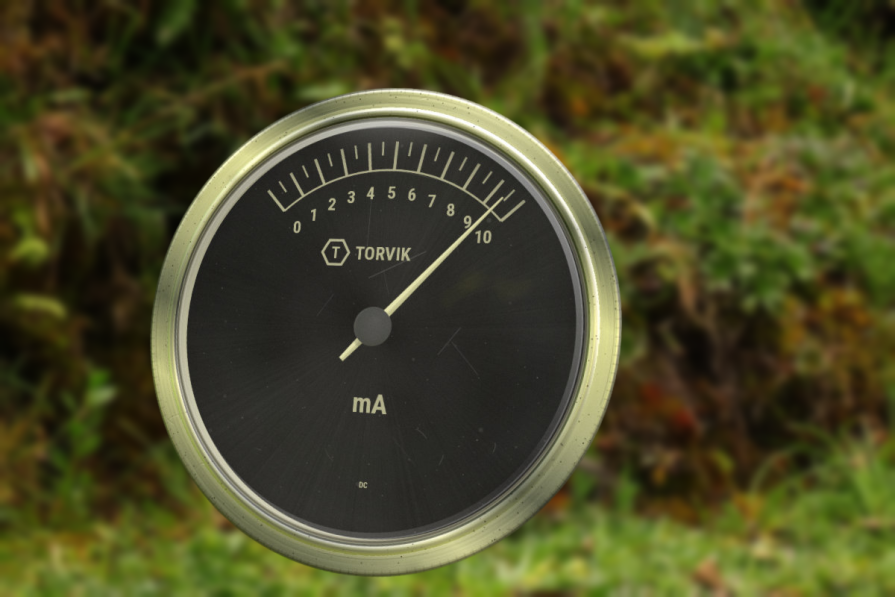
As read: **9.5** mA
